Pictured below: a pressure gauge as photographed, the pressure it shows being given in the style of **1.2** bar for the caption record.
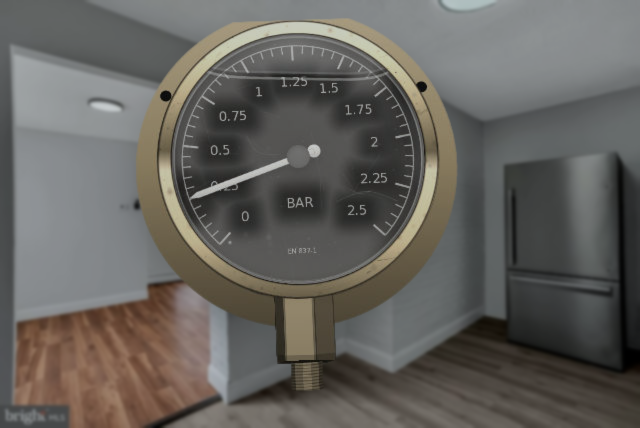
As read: **0.25** bar
